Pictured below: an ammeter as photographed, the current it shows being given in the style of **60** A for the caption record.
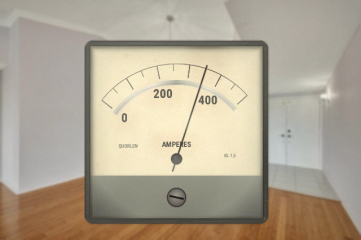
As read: **350** A
